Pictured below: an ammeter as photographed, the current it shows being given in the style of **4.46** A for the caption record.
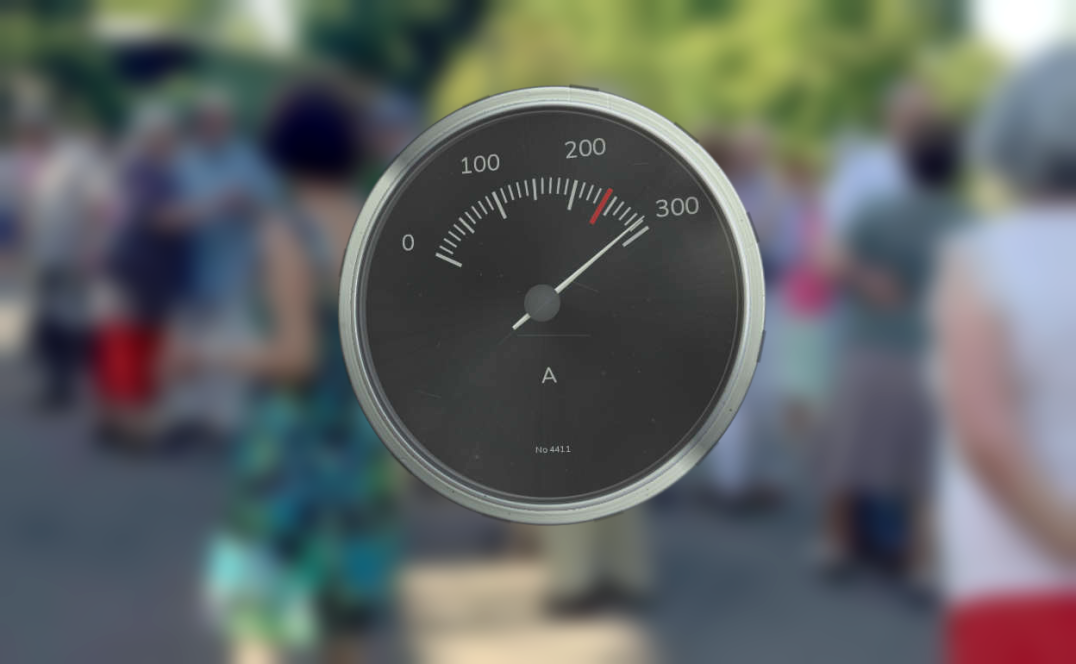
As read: **290** A
